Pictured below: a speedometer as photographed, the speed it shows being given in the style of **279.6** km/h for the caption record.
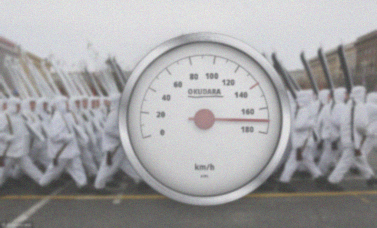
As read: **170** km/h
